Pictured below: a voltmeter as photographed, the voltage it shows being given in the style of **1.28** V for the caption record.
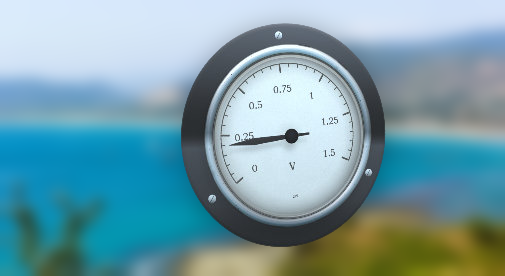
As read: **0.2** V
